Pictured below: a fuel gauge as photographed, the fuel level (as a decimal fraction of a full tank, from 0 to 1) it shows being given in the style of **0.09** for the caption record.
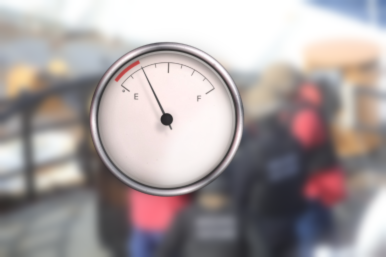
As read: **0.25**
